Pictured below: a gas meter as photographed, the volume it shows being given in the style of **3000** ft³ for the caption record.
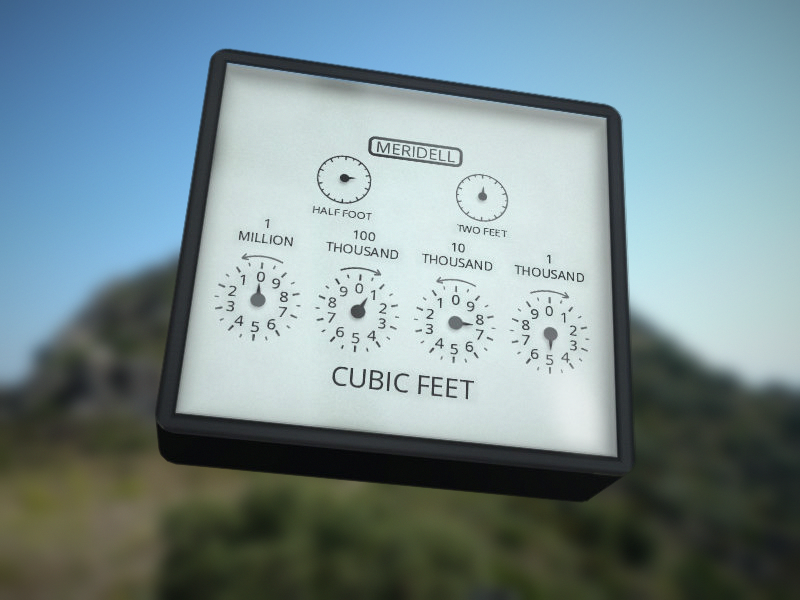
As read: **7500** ft³
